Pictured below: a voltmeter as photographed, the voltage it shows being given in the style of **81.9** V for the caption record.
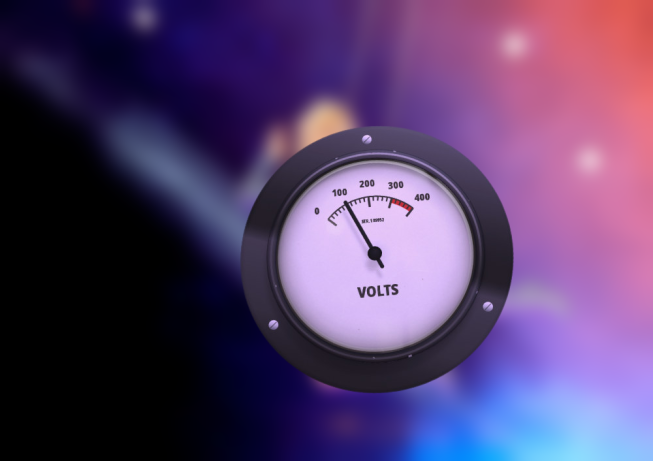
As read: **100** V
